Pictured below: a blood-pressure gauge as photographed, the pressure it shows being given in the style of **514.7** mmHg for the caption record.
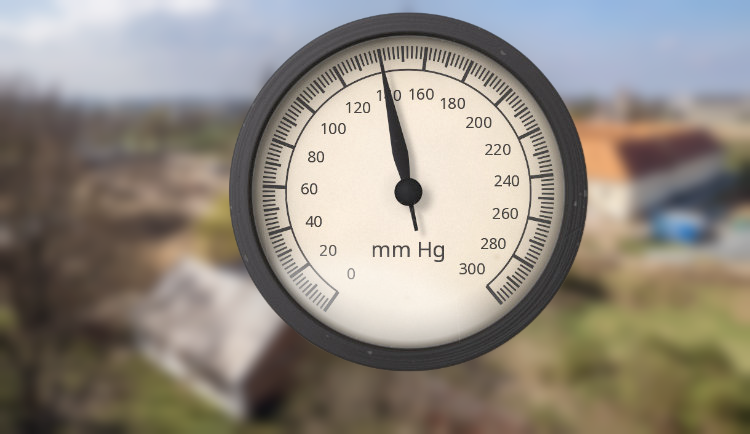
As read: **140** mmHg
